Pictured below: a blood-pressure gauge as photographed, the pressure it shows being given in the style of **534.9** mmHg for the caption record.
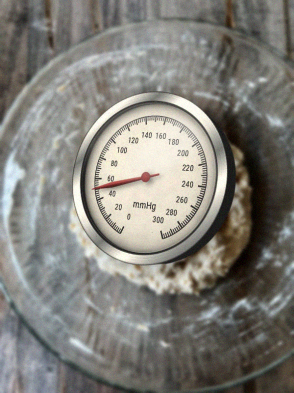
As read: **50** mmHg
